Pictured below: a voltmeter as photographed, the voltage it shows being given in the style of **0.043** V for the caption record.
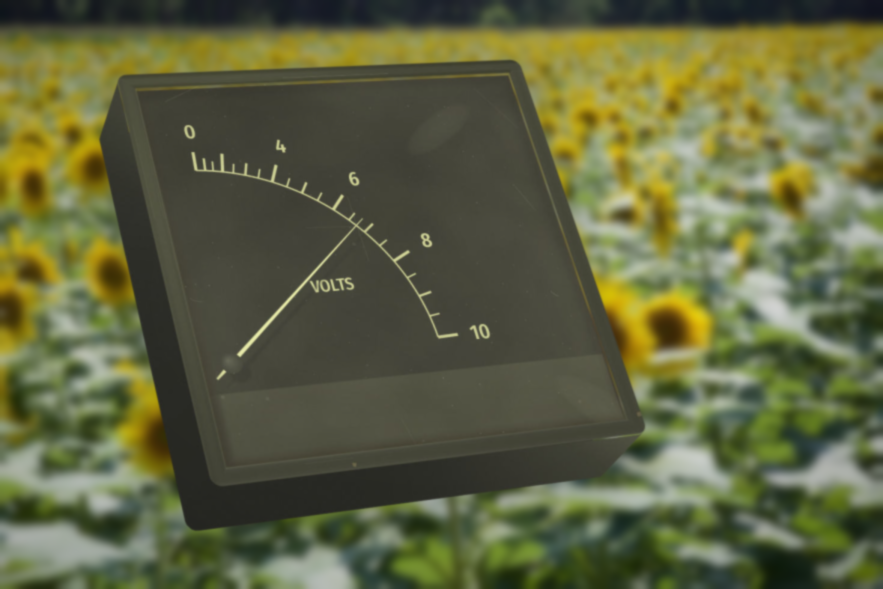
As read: **6.75** V
